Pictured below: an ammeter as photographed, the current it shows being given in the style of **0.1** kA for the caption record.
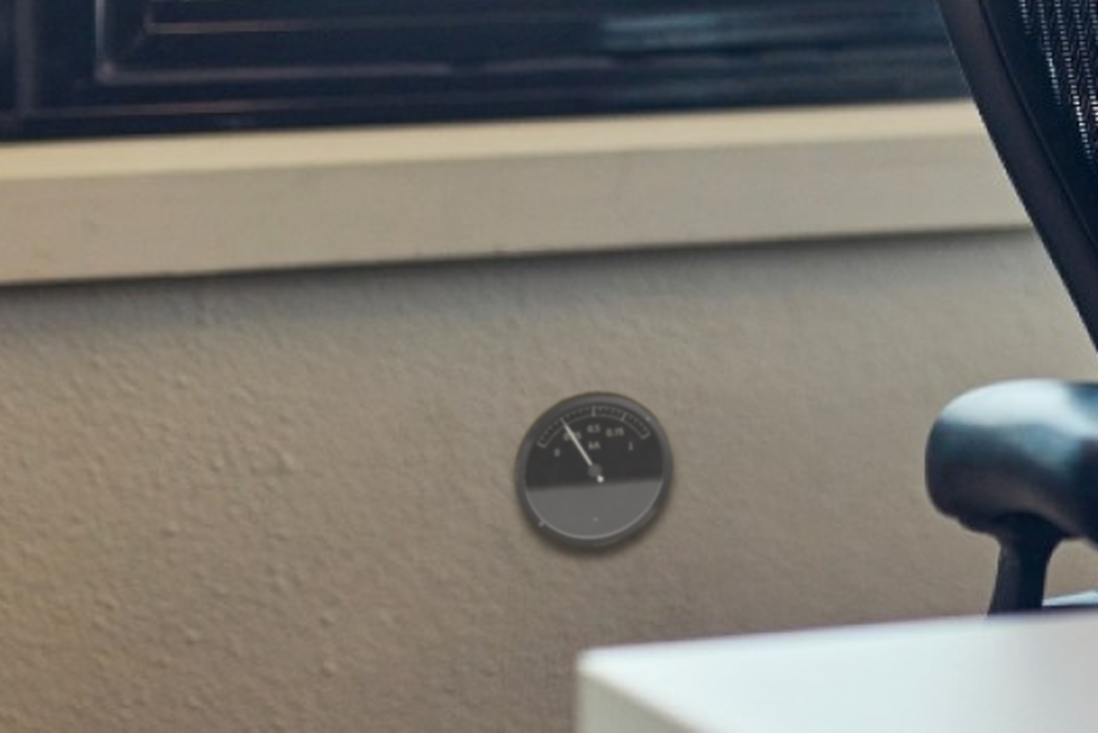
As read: **0.25** kA
